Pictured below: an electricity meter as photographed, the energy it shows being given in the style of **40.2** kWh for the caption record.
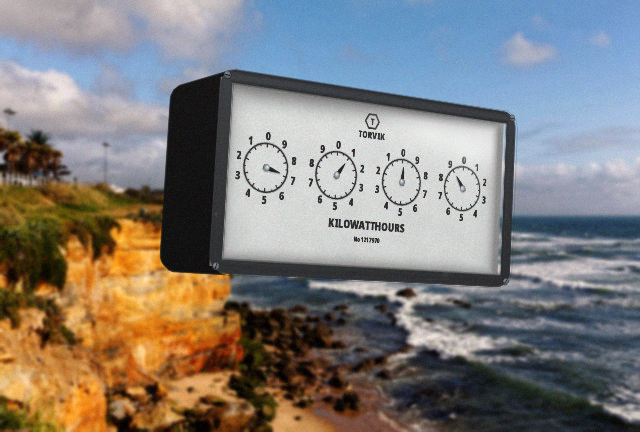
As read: **7099** kWh
